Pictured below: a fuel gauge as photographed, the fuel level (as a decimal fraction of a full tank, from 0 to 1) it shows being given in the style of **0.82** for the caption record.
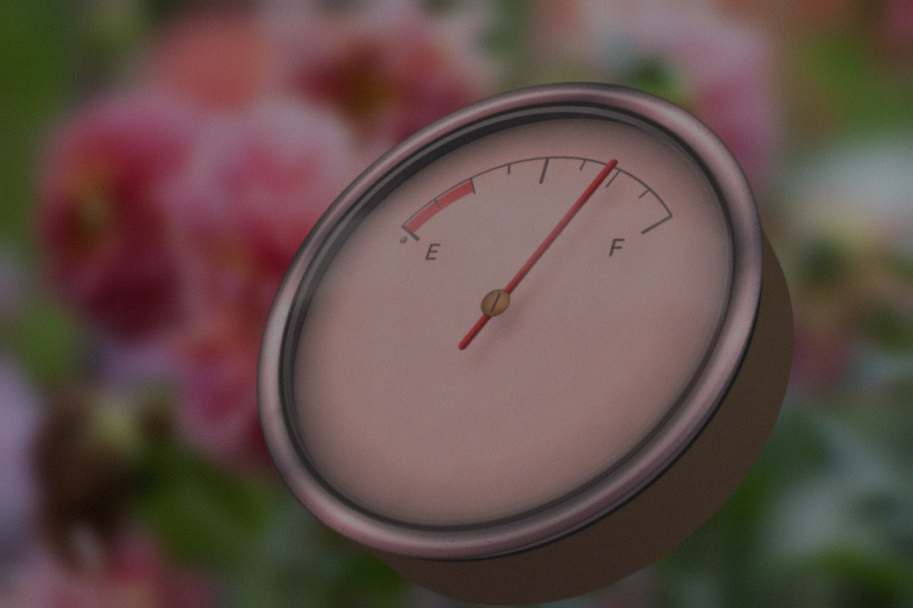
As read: **0.75**
